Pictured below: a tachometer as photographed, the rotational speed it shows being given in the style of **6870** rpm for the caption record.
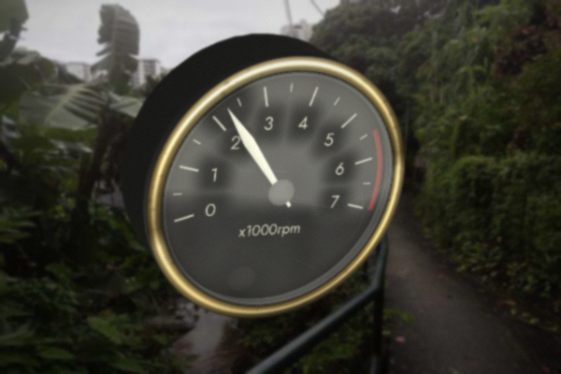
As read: **2250** rpm
